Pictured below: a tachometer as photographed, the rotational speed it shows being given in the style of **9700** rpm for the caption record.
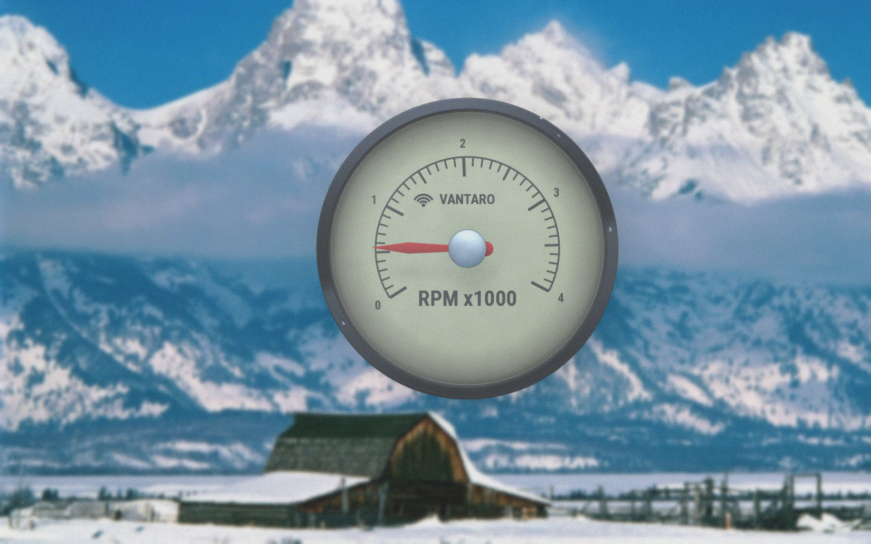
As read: **550** rpm
